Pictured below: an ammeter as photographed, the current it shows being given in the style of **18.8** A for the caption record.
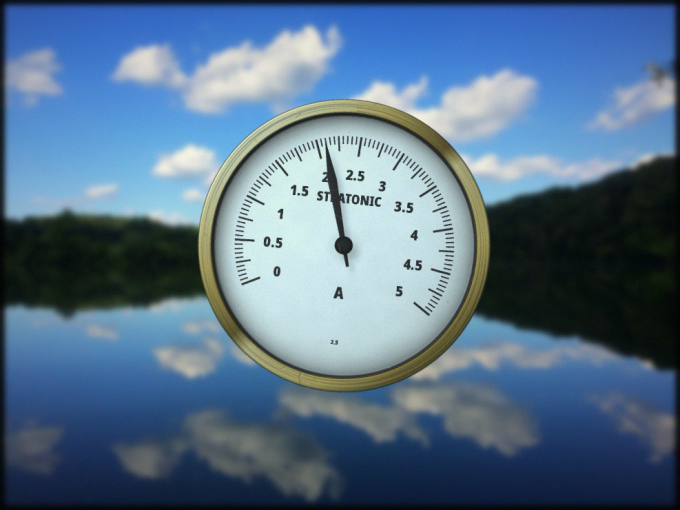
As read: **2.1** A
